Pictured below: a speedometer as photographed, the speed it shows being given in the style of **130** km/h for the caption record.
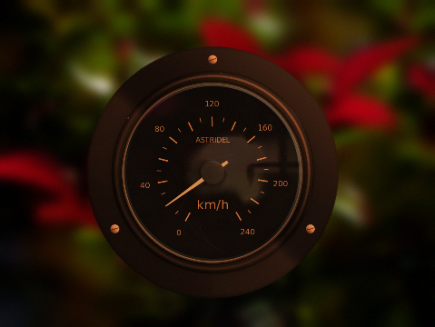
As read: **20** km/h
